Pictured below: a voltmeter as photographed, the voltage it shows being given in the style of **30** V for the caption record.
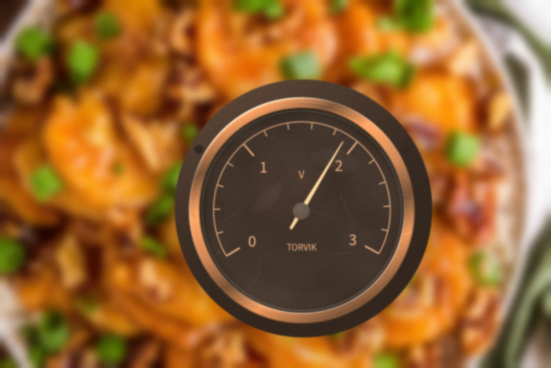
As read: **1.9** V
